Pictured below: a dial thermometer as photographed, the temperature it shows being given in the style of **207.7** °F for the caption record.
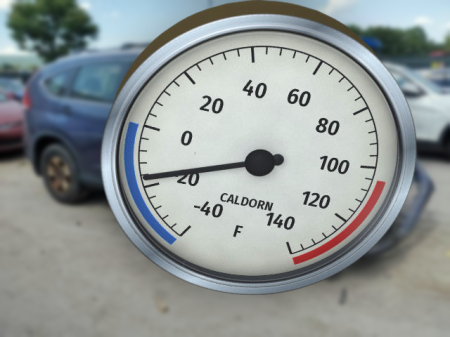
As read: **-16** °F
